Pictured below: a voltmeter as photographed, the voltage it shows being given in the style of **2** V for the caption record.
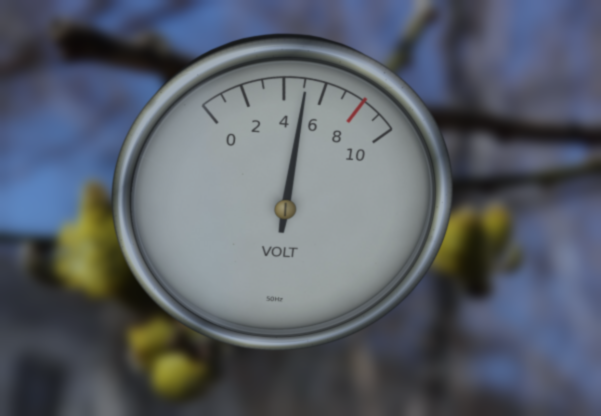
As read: **5** V
